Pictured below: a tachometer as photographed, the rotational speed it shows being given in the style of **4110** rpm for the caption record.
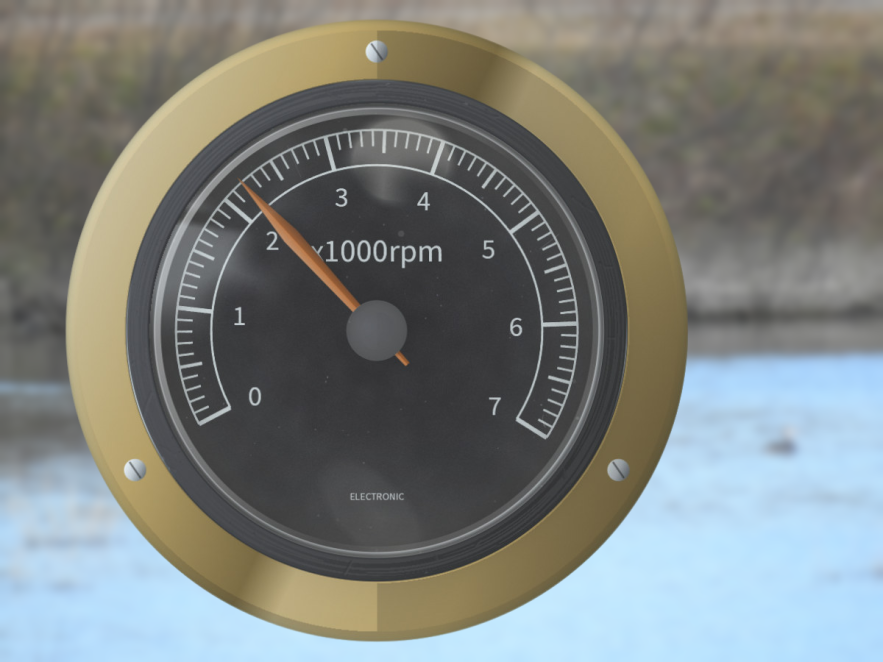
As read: **2200** rpm
